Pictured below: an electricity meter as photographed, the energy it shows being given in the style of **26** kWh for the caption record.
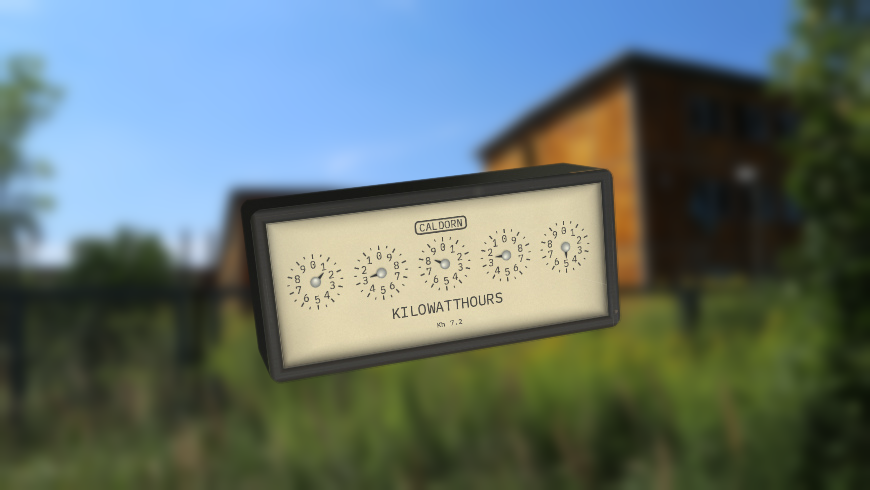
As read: **12825** kWh
